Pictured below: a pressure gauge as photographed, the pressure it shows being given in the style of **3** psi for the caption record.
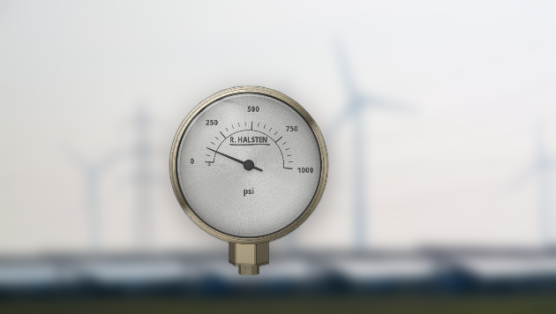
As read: **100** psi
